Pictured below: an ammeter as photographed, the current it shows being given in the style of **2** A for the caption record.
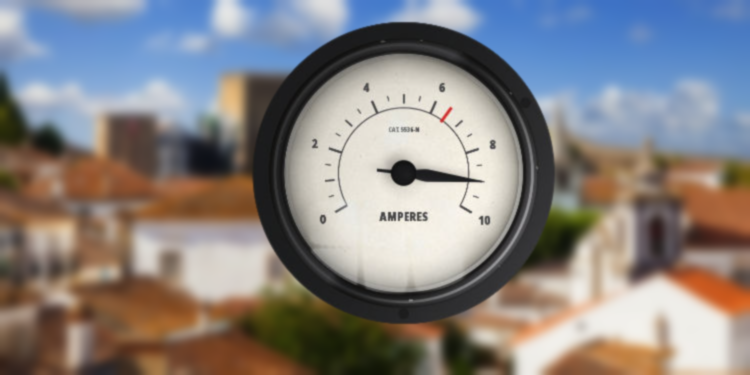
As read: **9** A
